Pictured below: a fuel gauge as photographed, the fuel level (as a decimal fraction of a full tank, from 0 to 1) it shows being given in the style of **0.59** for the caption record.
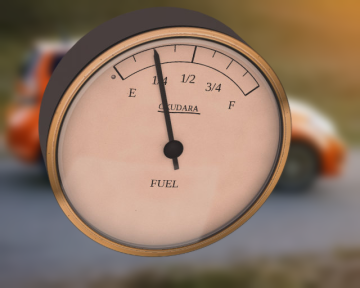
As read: **0.25**
